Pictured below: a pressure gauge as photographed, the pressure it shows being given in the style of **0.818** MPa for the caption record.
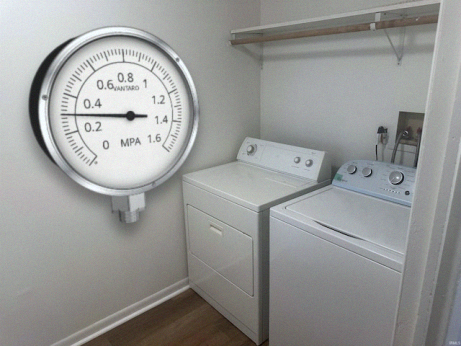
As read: **0.3** MPa
